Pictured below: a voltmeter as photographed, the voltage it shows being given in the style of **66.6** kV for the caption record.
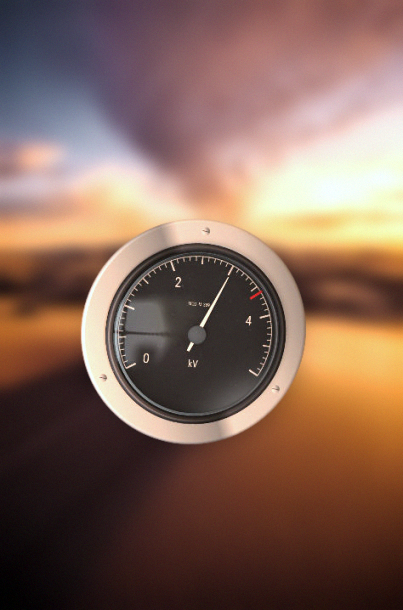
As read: **3** kV
